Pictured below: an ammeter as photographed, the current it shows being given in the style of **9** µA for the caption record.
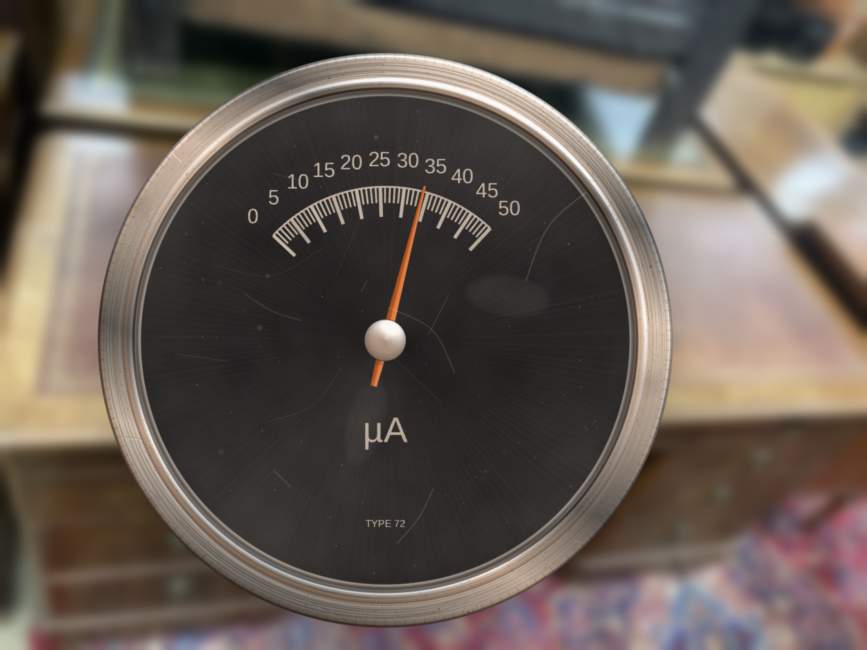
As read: **34** µA
